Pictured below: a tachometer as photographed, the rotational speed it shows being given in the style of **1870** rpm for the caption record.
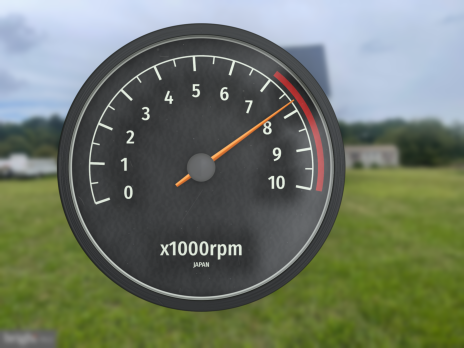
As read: **7750** rpm
